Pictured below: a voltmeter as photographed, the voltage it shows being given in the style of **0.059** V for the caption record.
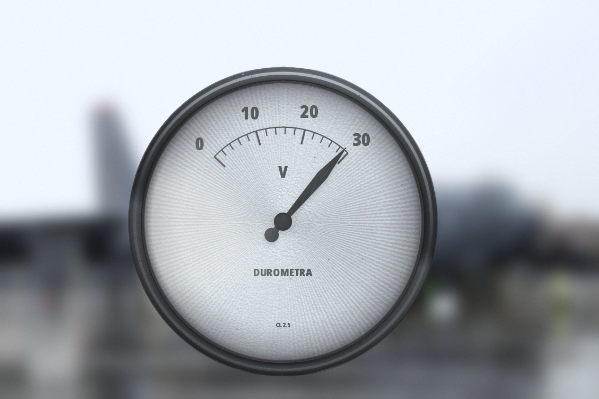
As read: **29** V
